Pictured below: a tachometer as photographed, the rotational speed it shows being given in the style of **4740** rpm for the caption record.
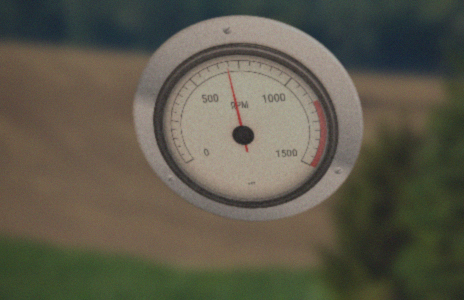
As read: **700** rpm
